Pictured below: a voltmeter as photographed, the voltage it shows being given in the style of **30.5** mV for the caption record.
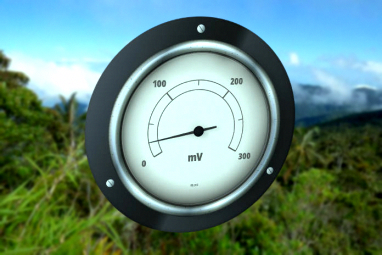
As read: **25** mV
